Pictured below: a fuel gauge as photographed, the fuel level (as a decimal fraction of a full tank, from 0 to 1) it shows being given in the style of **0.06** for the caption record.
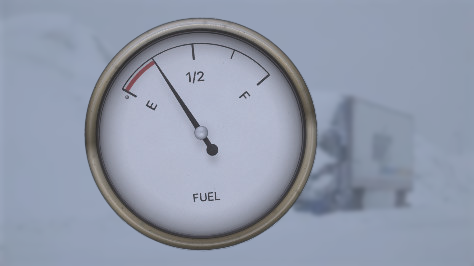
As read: **0.25**
